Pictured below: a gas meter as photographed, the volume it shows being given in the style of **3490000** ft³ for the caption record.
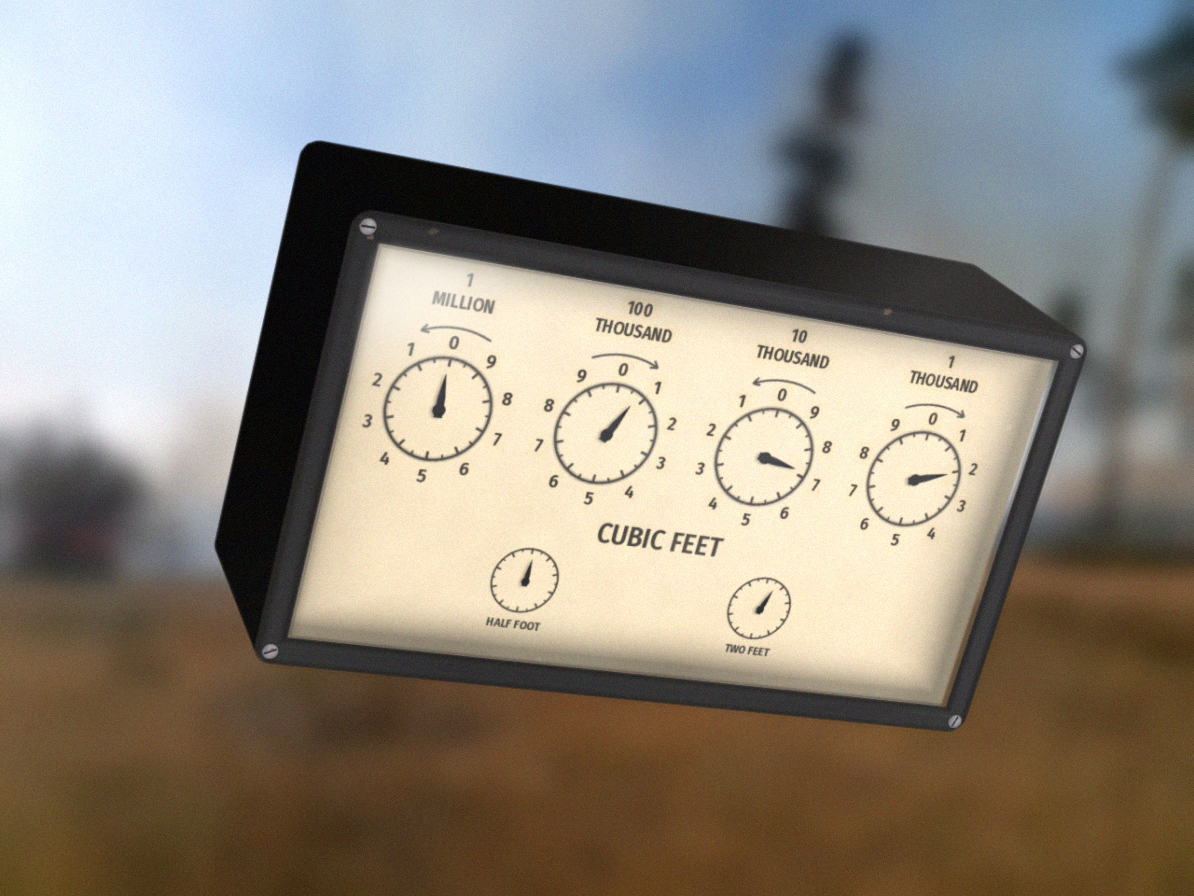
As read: **7200** ft³
